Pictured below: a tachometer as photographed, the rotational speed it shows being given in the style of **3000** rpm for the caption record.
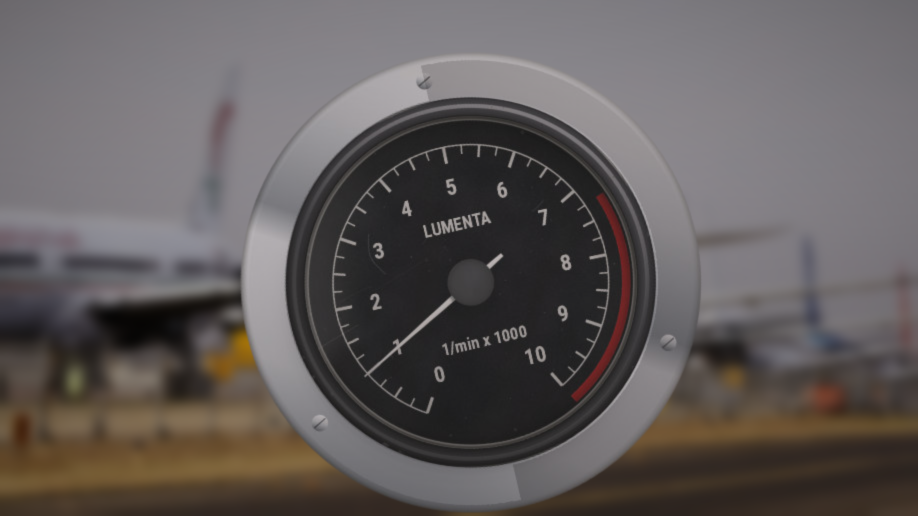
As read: **1000** rpm
